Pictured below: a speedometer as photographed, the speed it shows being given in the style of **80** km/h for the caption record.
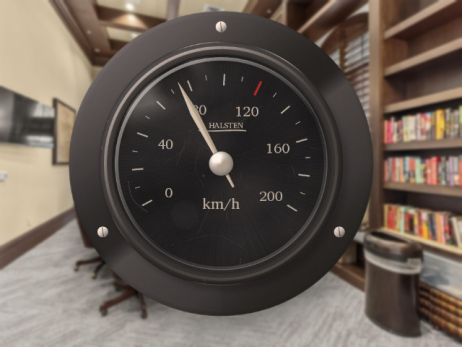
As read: **75** km/h
